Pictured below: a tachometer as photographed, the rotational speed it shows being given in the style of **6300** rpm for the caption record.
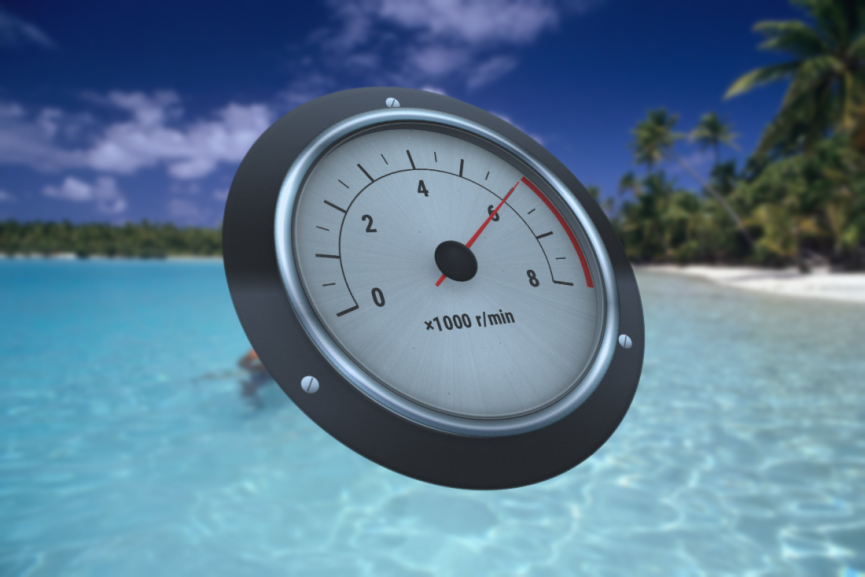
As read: **6000** rpm
